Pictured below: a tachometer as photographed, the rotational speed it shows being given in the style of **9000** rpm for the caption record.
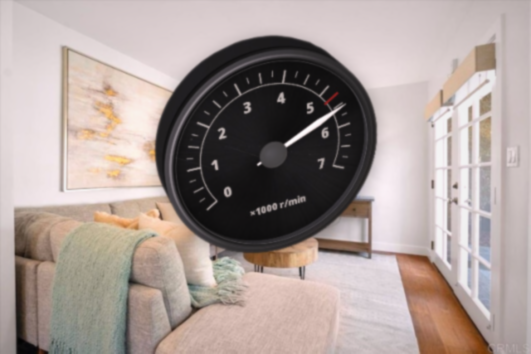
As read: **5500** rpm
